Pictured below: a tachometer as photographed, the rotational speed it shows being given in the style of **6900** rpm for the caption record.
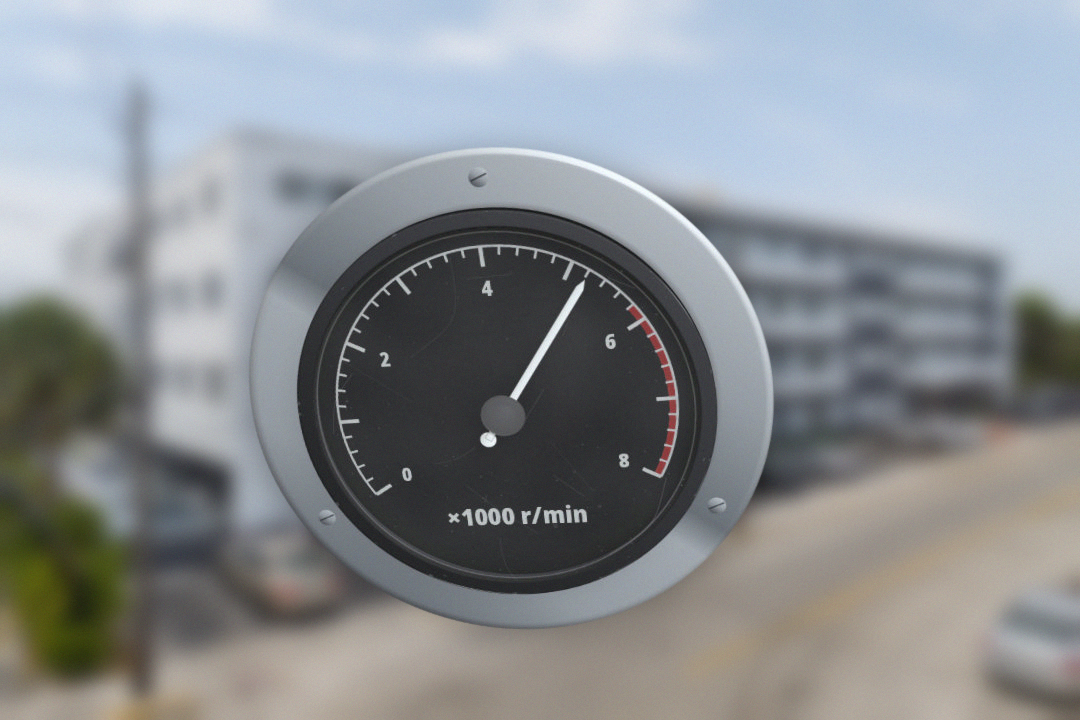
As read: **5200** rpm
